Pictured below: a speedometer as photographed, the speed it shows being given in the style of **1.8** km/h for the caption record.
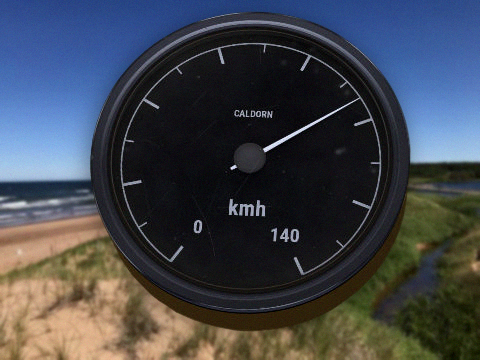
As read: **95** km/h
